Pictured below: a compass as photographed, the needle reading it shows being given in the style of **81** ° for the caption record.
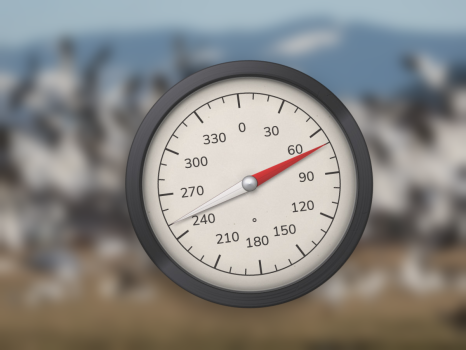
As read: **70** °
